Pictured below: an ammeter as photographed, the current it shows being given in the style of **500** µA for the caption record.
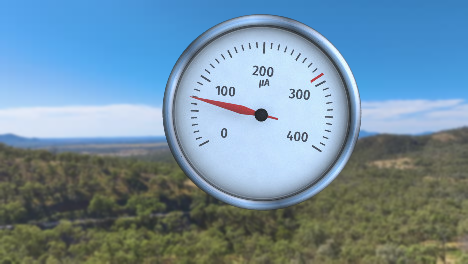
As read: **70** µA
